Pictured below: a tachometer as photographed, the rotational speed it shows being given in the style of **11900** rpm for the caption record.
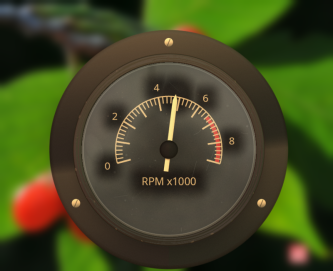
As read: **4800** rpm
